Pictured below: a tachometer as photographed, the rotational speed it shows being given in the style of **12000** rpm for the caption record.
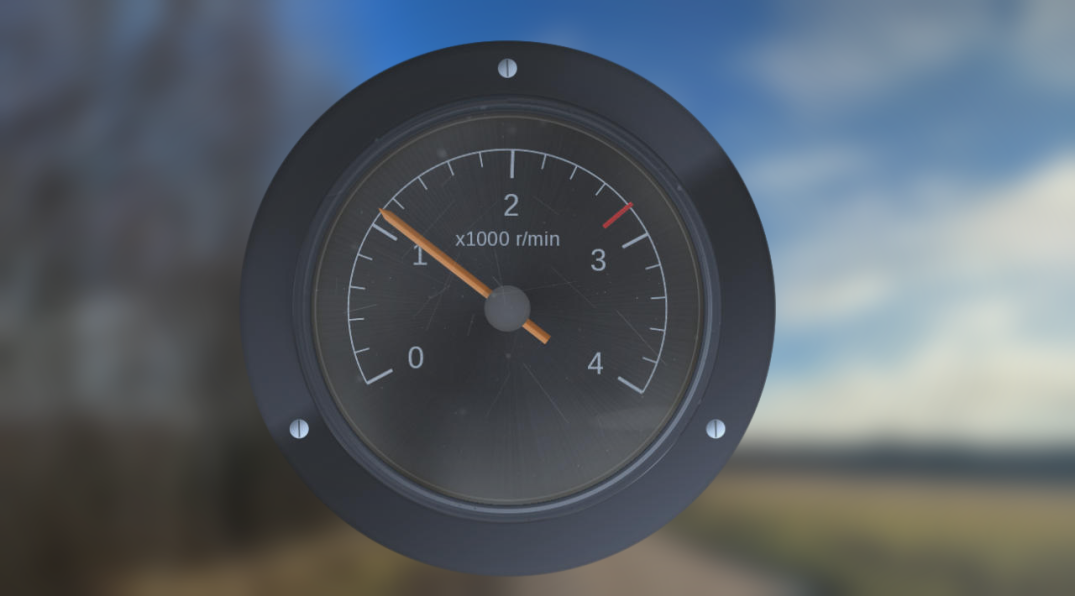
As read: **1100** rpm
